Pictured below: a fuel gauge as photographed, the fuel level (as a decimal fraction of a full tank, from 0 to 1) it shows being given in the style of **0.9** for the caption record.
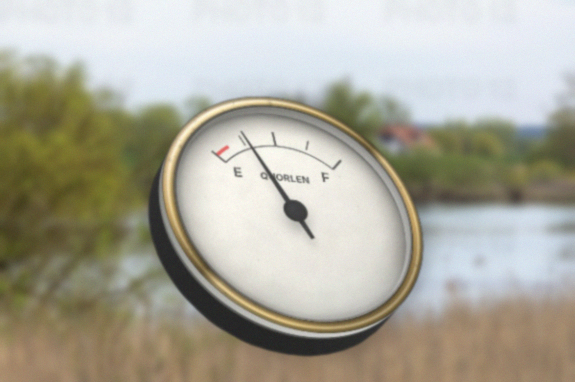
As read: **0.25**
